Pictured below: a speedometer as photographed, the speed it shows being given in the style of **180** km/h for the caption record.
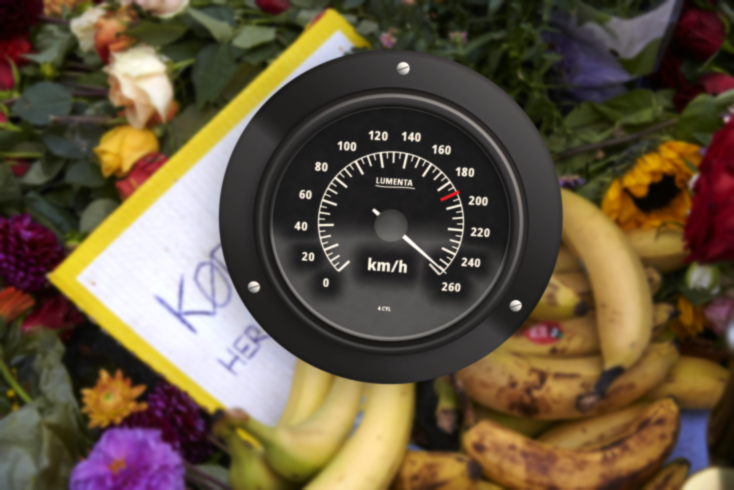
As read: **255** km/h
